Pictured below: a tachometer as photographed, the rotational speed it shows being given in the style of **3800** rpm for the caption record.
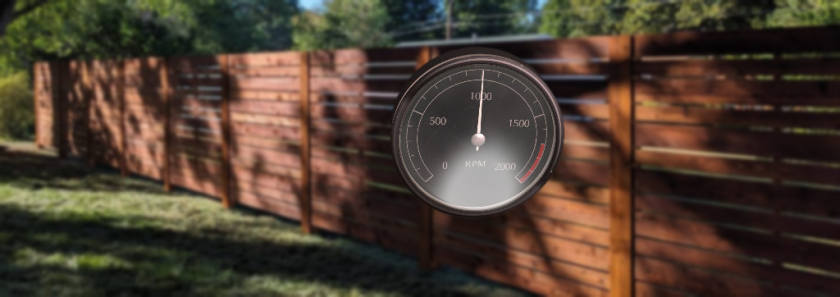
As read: **1000** rpm
